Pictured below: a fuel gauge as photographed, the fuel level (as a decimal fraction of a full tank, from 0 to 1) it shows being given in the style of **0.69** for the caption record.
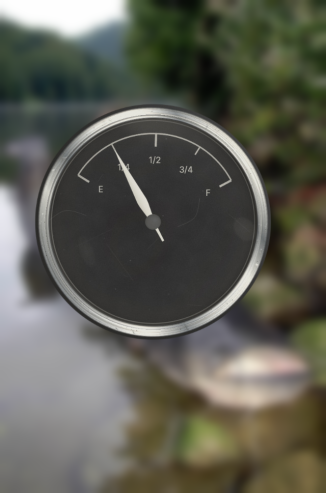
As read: **0.25**
